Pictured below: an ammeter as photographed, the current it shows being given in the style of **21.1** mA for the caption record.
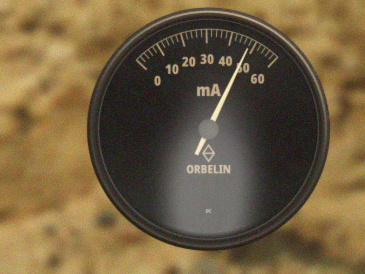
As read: **48** mA
